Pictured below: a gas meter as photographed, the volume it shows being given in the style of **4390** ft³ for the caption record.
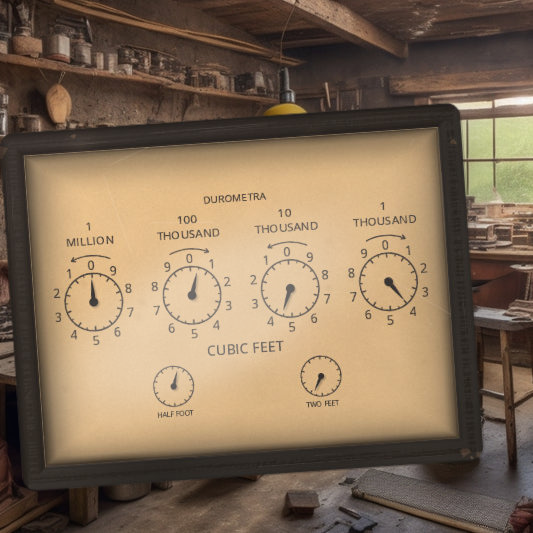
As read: **4400** ft³
